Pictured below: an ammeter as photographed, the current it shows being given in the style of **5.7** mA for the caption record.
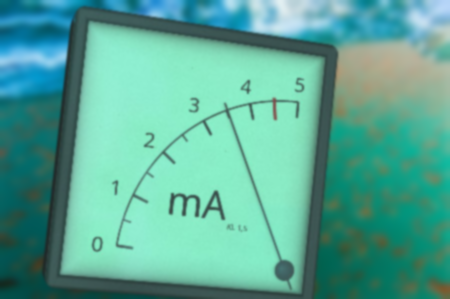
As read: **3.5** mA
